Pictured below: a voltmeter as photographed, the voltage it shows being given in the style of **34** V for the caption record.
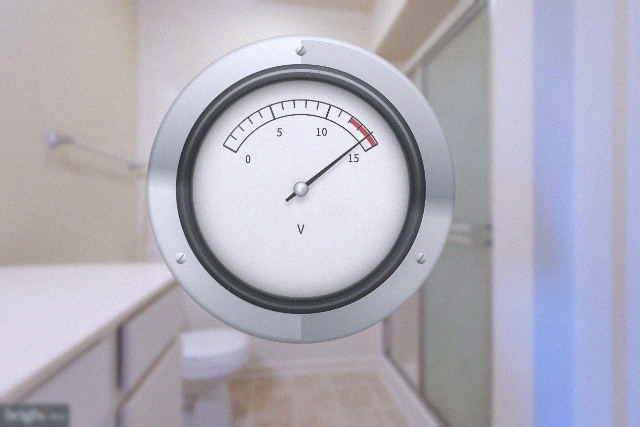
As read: **14** V
